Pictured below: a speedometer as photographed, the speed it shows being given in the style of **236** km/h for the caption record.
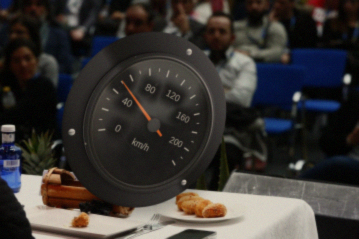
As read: **50** km/h
